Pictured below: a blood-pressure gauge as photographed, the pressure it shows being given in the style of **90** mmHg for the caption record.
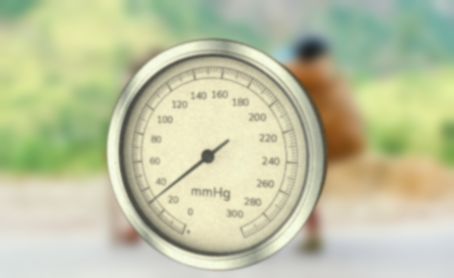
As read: **30** mmHg
